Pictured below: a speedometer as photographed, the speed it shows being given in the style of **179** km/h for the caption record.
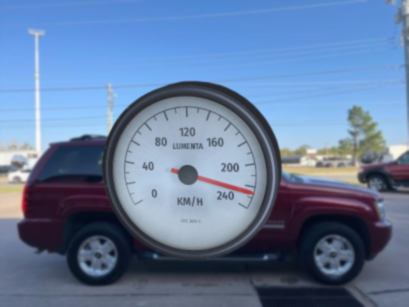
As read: **225** km/h
